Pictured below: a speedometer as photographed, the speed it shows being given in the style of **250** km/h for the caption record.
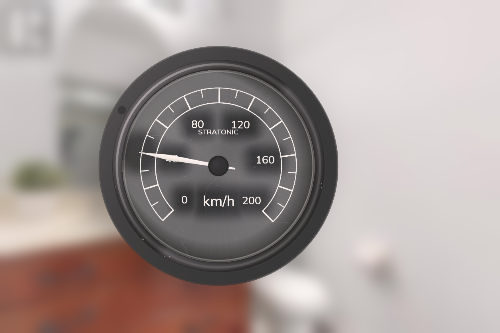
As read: **40** km/h
